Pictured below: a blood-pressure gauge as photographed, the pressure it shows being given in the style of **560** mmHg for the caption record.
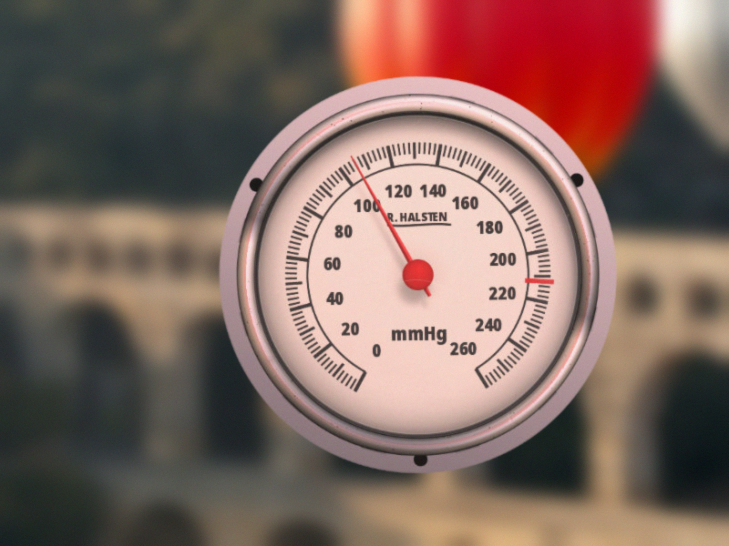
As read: **106** mmHg
